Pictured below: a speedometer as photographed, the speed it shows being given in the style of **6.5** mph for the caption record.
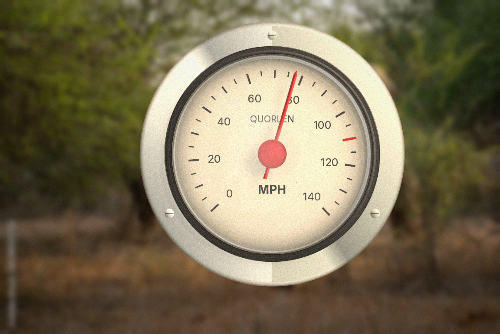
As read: **77.5** mph
